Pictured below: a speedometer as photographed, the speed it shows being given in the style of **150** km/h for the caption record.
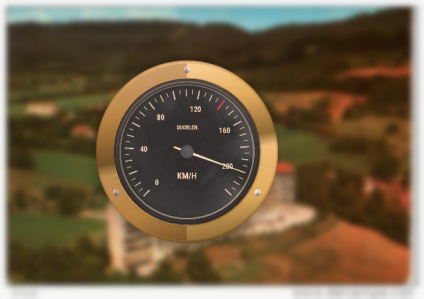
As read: **200** km/h
